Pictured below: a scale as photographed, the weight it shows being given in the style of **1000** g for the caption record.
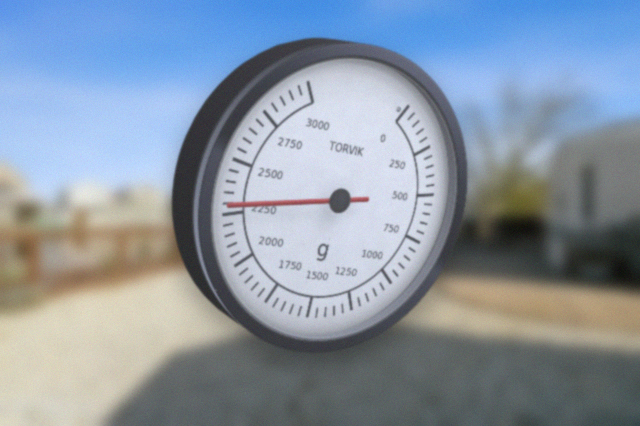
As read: **2300** g
